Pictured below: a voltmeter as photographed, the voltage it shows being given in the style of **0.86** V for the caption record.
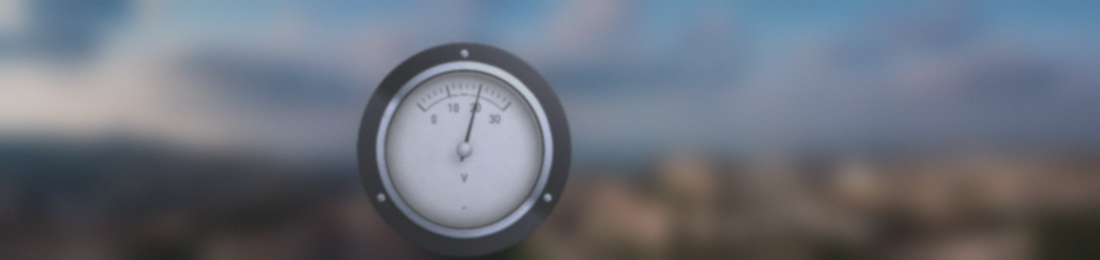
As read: **20** V
